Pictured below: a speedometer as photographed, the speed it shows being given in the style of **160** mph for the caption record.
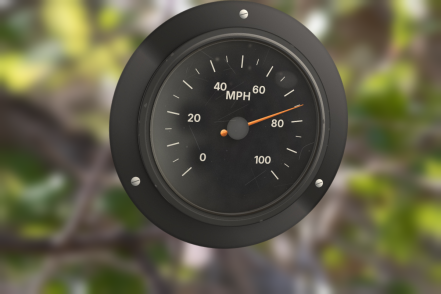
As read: **75** mph
